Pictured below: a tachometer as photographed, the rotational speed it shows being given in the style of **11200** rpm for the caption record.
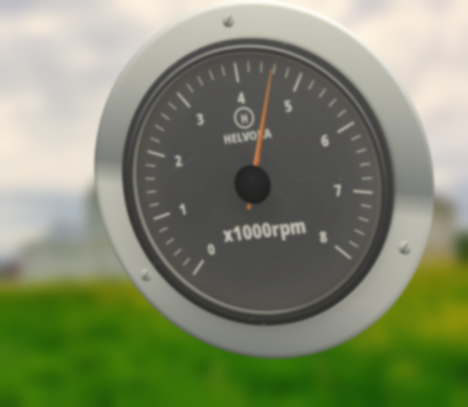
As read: **4600** rpm
